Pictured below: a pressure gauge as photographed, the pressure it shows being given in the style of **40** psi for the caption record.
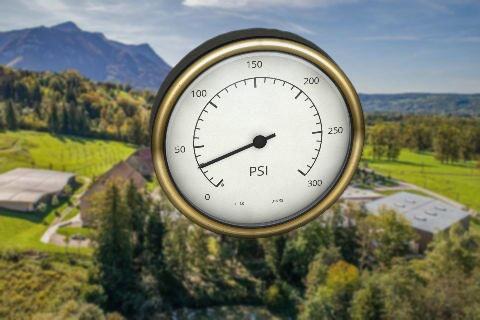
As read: **30** psi
